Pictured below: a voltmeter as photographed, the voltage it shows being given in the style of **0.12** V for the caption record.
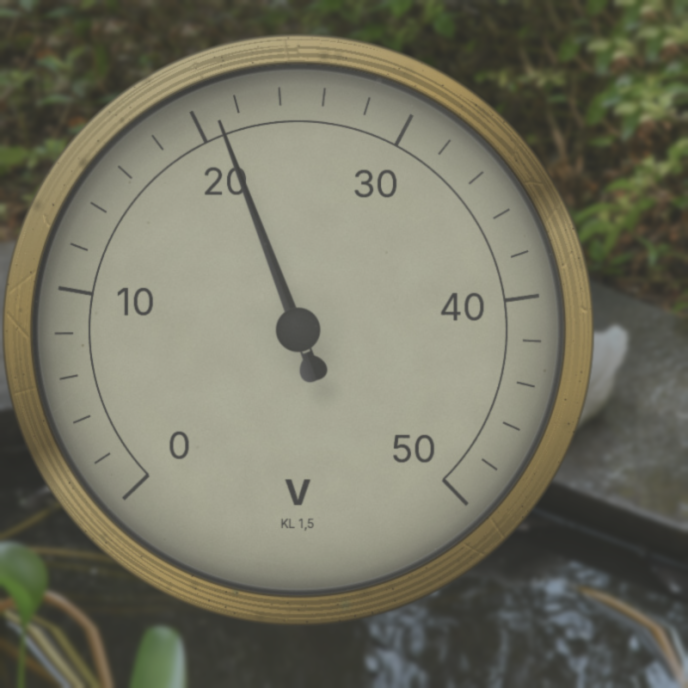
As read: **21** V
